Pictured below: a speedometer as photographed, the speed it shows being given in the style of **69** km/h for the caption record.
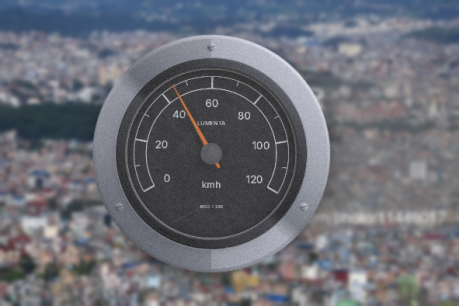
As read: **45** km/h
